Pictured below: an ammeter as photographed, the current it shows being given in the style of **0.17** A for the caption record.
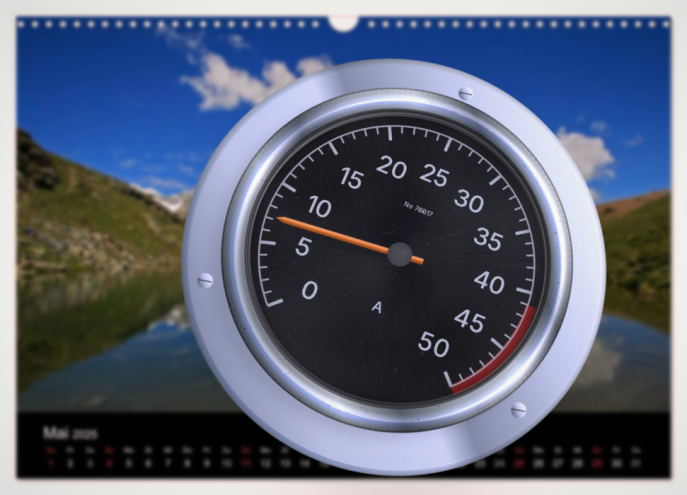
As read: **7** A
